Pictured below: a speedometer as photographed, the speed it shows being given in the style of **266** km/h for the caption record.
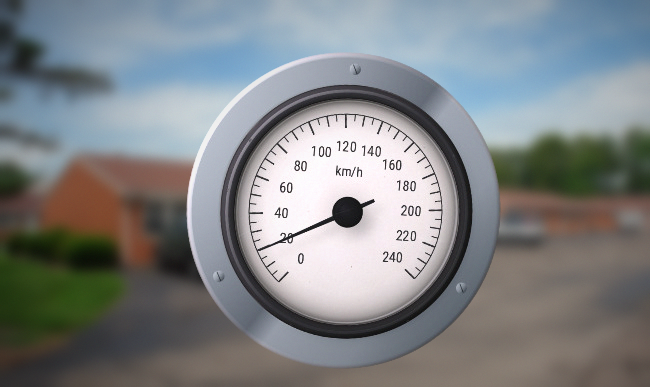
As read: **20** km/h
